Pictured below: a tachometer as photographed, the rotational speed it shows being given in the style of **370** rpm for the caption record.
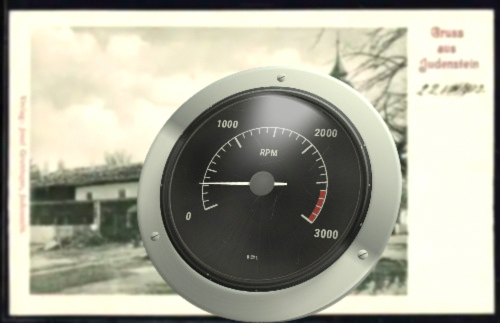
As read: **300** rpm
